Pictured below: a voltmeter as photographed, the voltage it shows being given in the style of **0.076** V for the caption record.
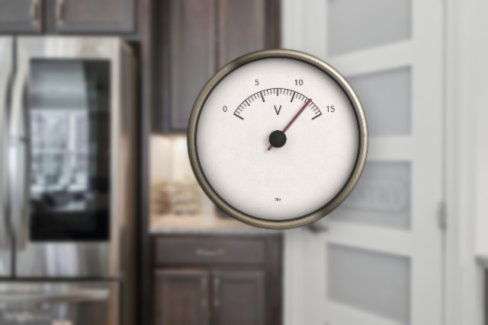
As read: **12.5** V
